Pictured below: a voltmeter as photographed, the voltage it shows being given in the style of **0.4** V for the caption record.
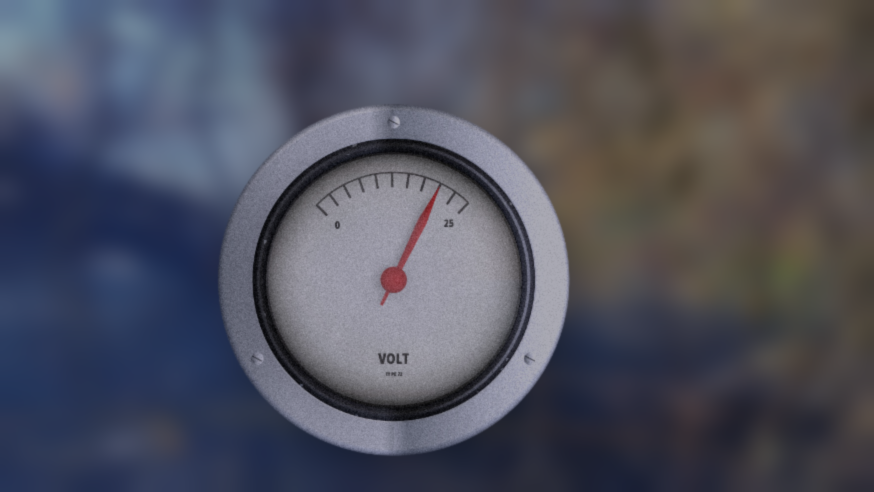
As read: **20** V
